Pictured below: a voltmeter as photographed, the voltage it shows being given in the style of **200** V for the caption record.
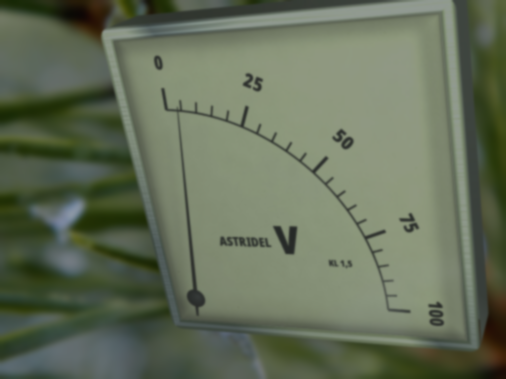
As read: **5** V
